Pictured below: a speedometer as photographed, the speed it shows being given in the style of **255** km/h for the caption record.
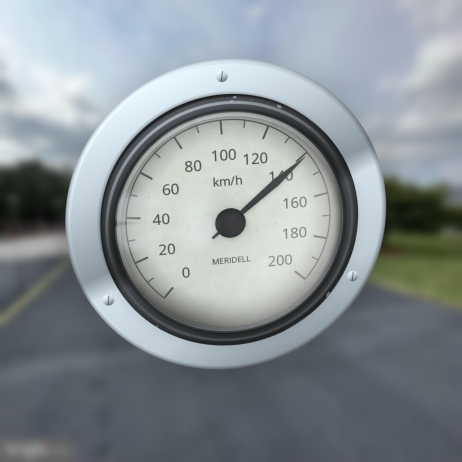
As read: **140** km/h
